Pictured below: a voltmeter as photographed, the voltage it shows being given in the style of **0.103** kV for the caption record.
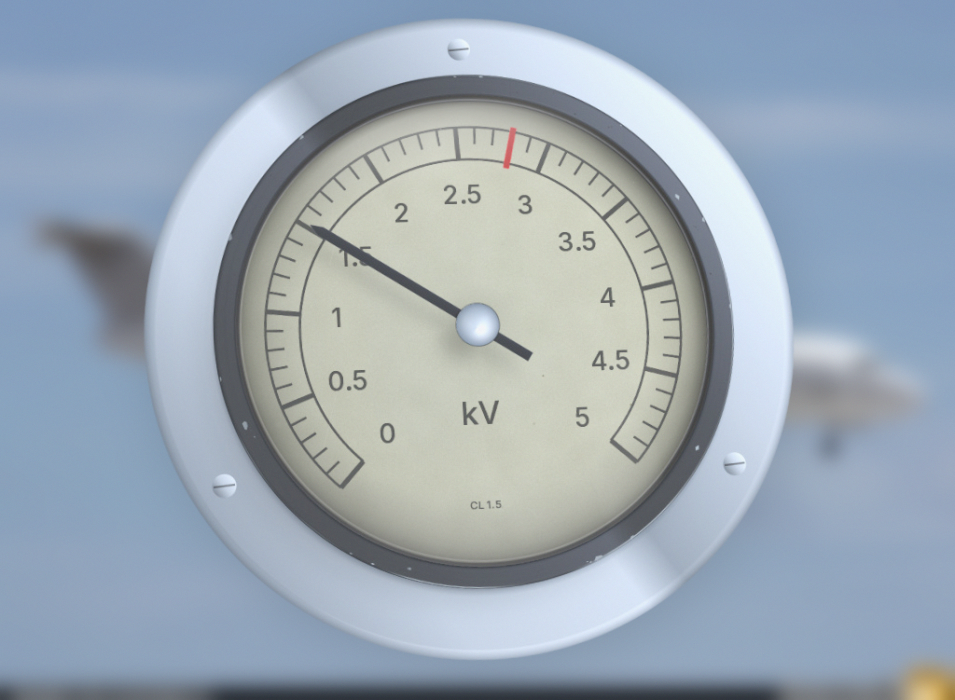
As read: **1.5** kV
